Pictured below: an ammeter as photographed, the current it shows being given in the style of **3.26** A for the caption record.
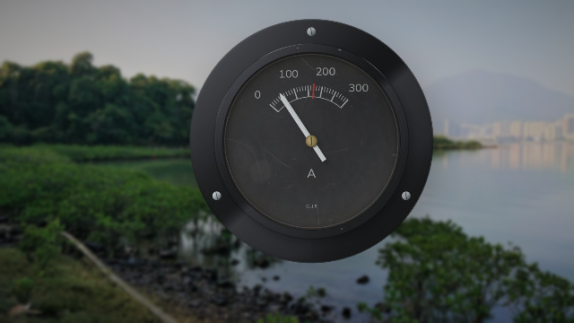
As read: **50** A
